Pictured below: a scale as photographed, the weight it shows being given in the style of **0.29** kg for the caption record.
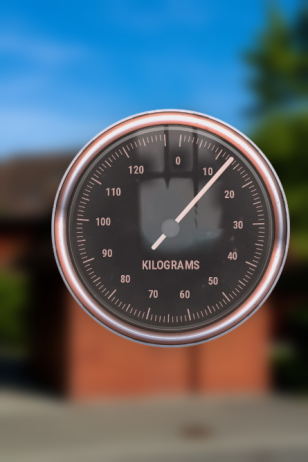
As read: **13** kg
